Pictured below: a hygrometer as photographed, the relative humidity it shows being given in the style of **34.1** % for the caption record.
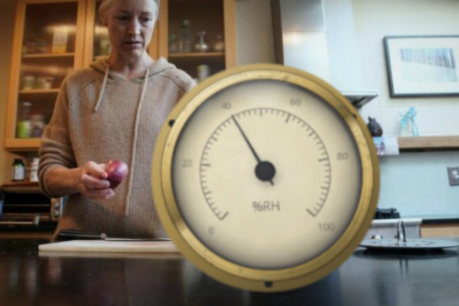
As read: **40** %
